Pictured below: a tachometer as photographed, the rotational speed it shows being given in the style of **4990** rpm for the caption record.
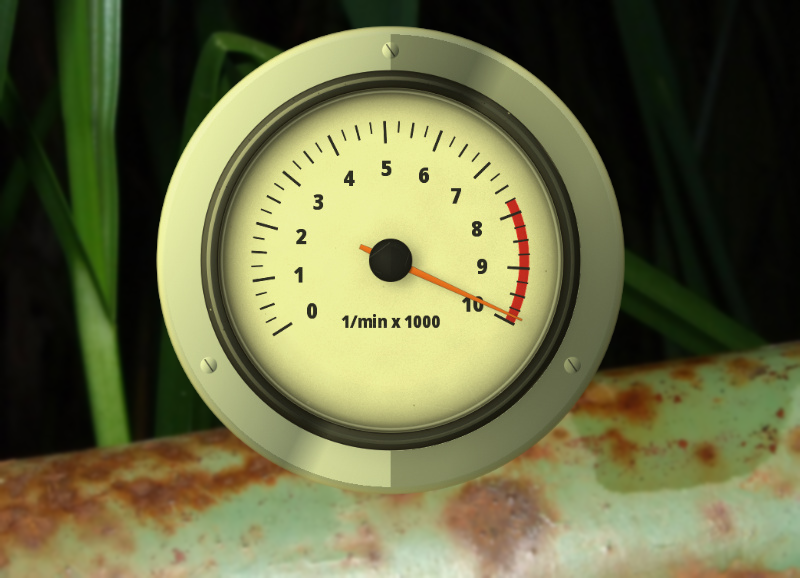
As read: **9875** rpm
